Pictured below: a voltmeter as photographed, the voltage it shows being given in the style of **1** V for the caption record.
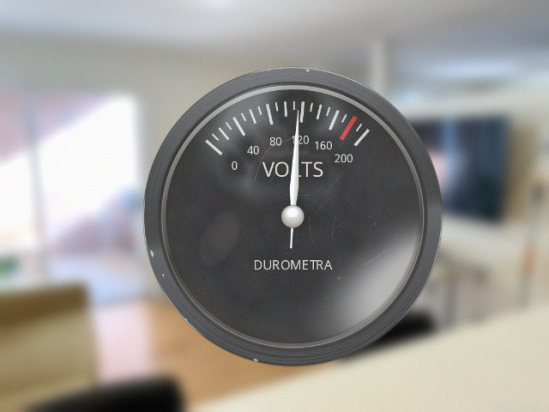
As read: **115** V
